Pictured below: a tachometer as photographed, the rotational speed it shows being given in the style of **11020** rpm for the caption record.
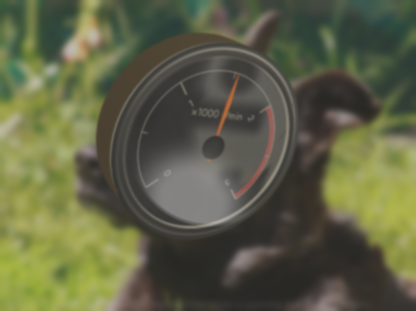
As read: **1500** rpm
